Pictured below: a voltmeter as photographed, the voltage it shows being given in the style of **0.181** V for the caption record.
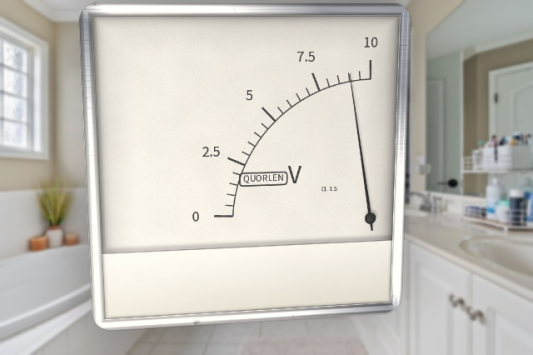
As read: **9** V
